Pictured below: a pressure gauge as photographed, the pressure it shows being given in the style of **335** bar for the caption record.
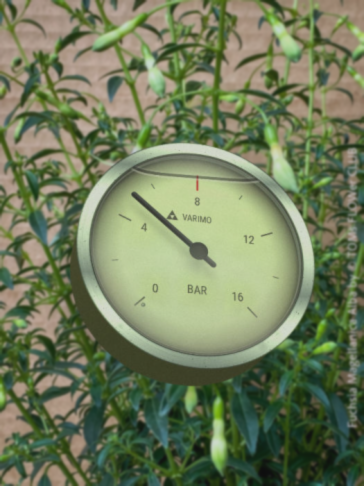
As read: **5** bar
